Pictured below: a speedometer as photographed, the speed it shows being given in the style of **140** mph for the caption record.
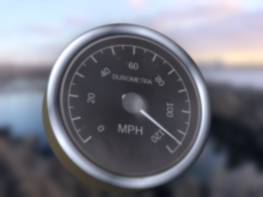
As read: **115** mph
